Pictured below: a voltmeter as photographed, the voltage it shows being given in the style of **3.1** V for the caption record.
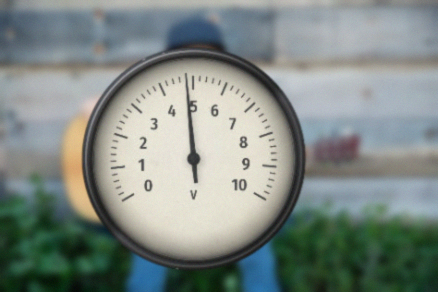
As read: **4.8** V
